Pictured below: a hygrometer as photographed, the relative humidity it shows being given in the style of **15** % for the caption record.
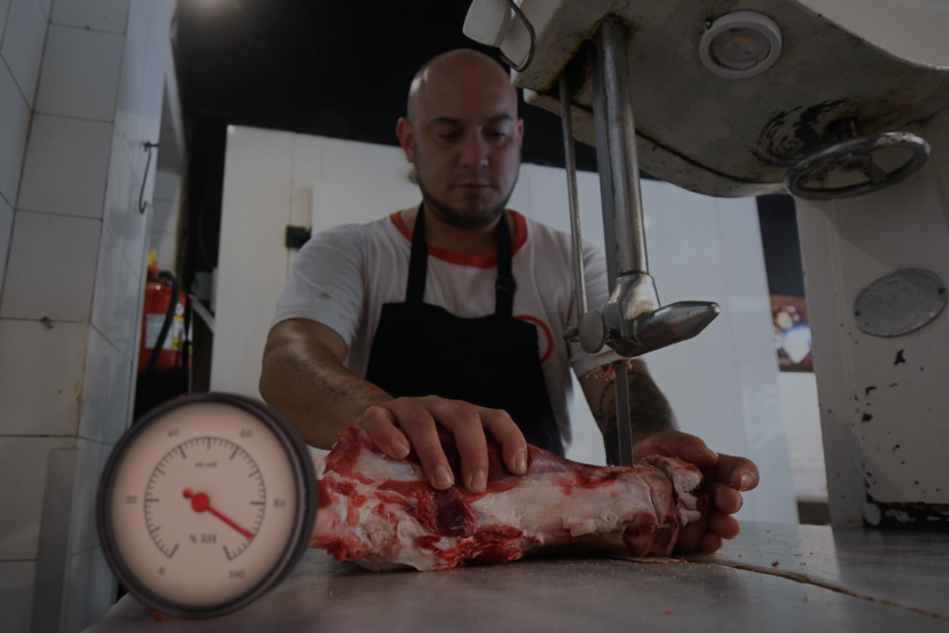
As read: **90** %
